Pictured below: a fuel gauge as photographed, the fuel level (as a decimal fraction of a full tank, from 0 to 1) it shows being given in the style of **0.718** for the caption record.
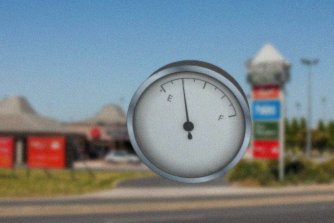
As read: **0.25**
